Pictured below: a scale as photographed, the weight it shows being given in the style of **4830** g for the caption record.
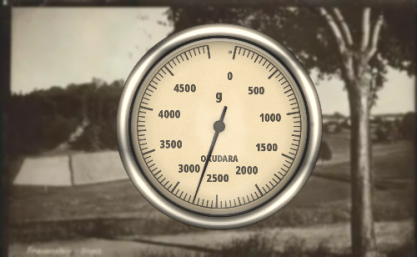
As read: **2750** g
